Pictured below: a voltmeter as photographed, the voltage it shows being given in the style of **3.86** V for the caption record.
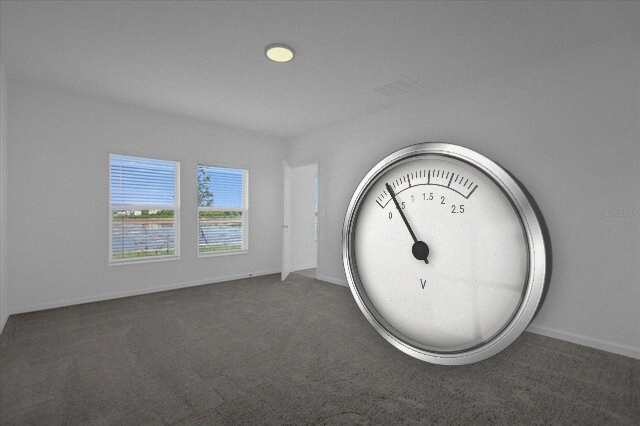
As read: **0.5** V
